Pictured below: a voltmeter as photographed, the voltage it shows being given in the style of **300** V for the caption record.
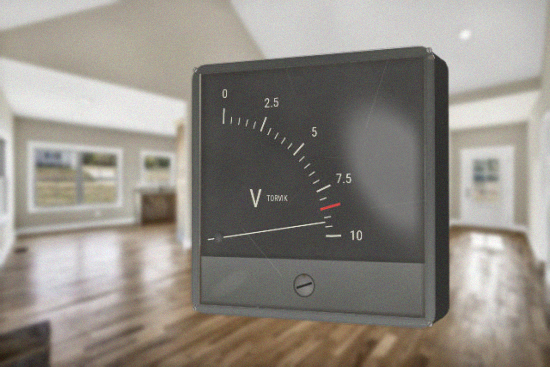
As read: **9.25** V
